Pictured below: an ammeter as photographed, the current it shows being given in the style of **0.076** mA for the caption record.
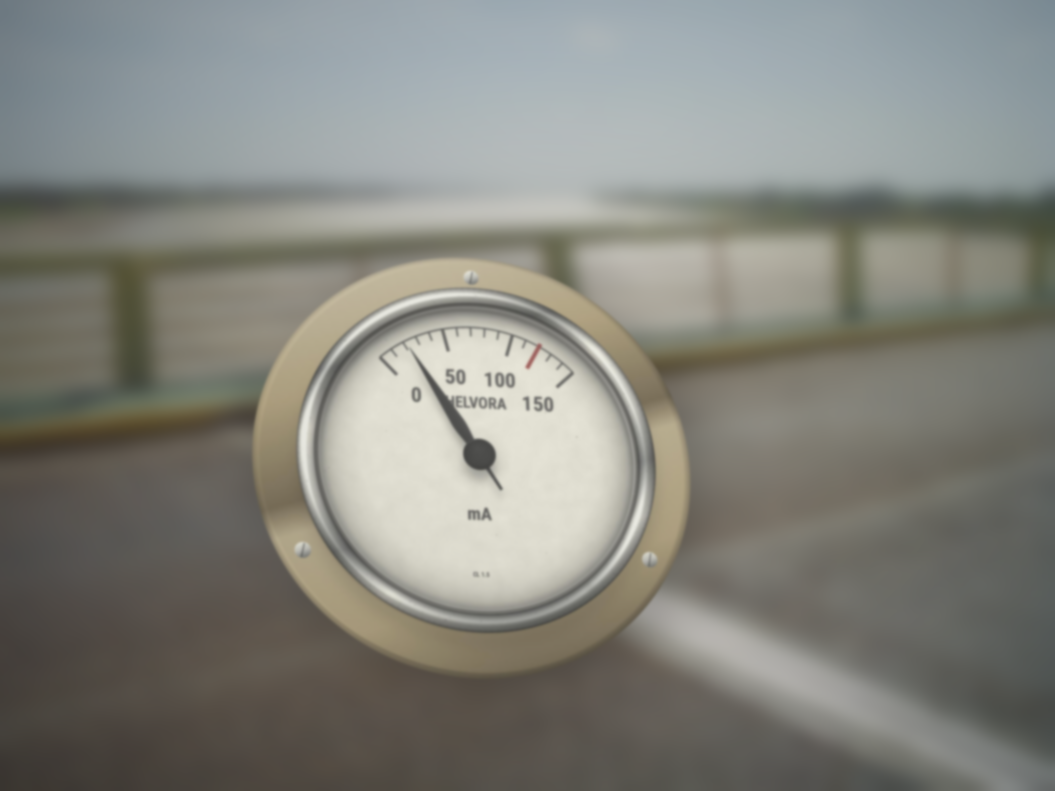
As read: **20** mA
